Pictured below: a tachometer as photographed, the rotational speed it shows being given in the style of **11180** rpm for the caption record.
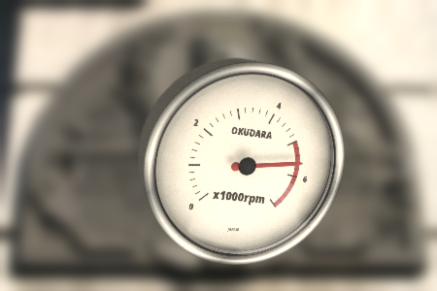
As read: **5600** rpm
